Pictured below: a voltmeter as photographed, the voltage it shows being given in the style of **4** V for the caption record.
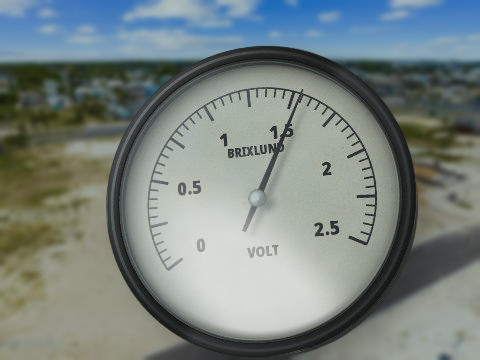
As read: **1.55** V
